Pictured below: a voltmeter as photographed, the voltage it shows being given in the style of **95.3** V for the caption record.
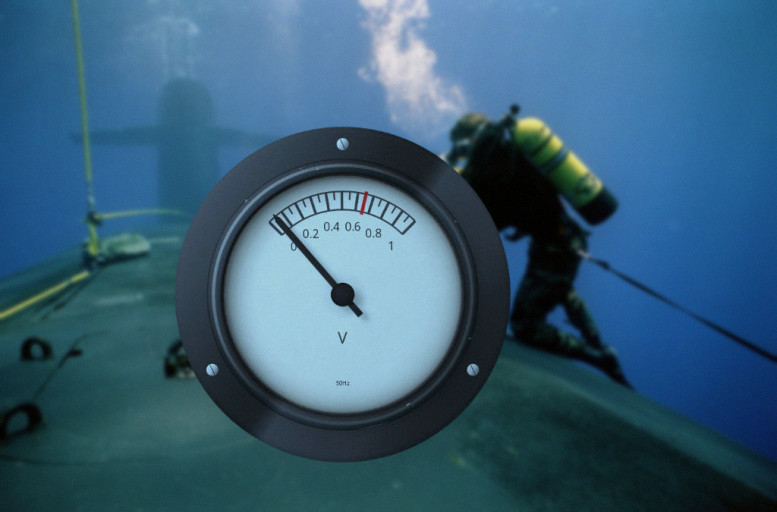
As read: **0.05** V
